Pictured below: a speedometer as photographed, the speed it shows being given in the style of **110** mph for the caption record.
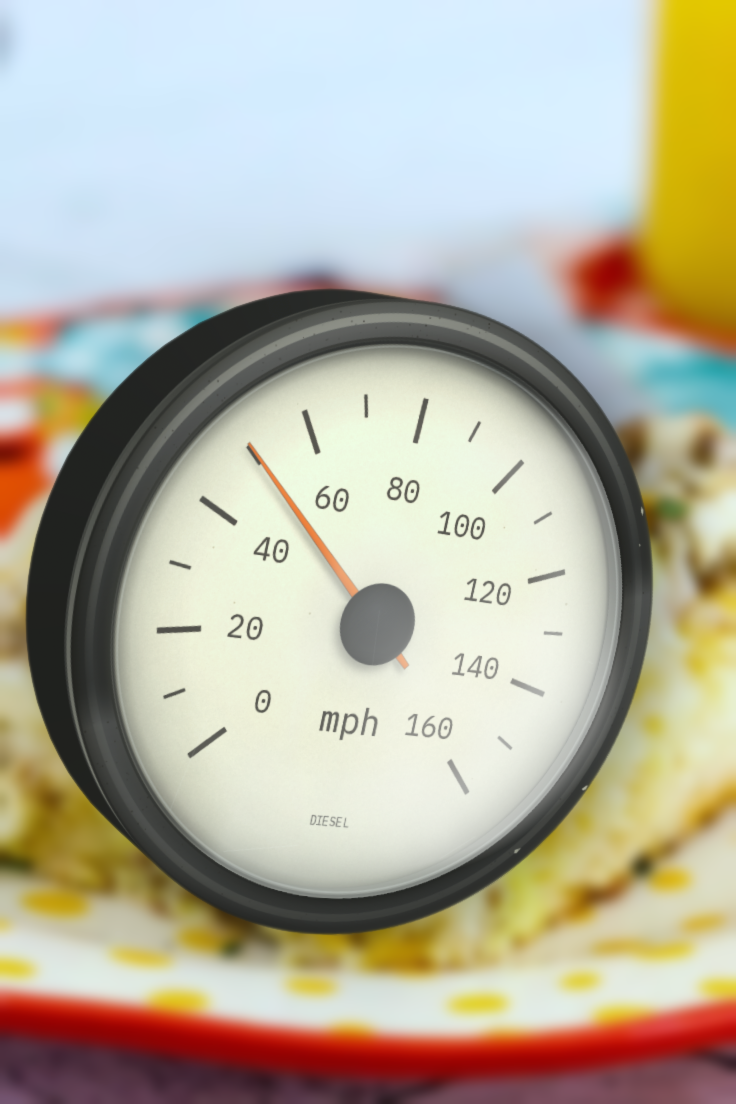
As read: **50** mph
